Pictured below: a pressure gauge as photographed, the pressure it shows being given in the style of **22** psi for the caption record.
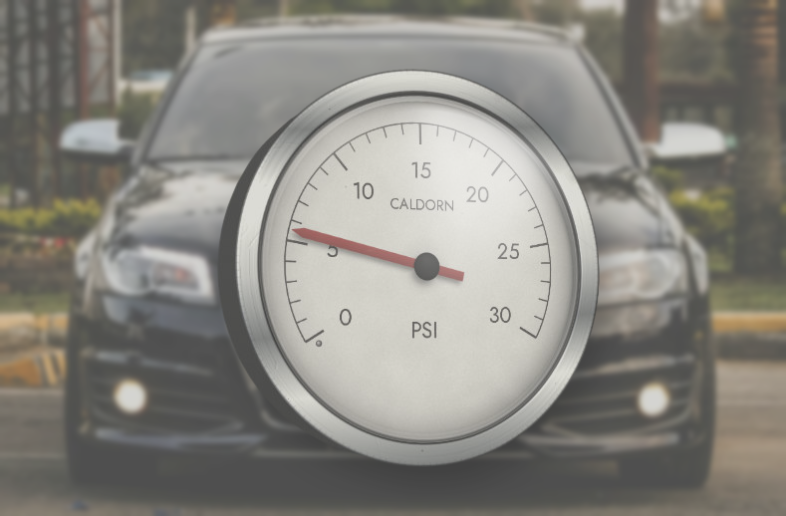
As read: **5.5** psi
